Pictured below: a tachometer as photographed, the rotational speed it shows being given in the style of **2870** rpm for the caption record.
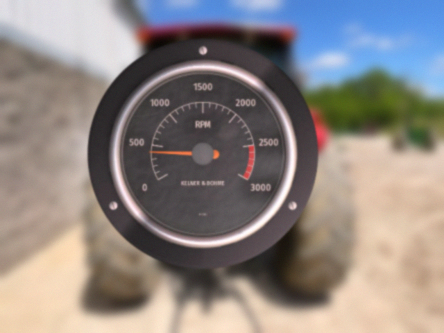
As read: **400** rpm
